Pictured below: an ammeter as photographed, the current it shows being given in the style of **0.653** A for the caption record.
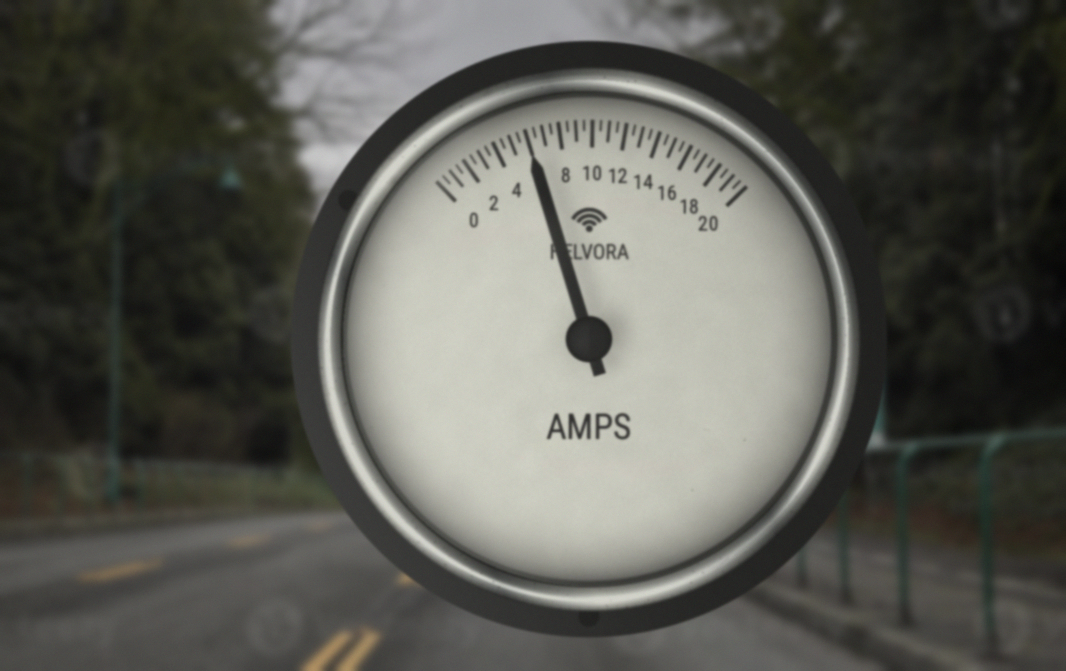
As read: **6** A
